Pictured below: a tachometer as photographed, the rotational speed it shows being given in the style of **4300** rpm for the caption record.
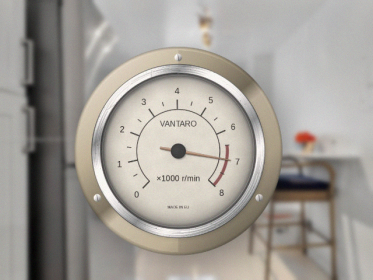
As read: **7000** rpm
